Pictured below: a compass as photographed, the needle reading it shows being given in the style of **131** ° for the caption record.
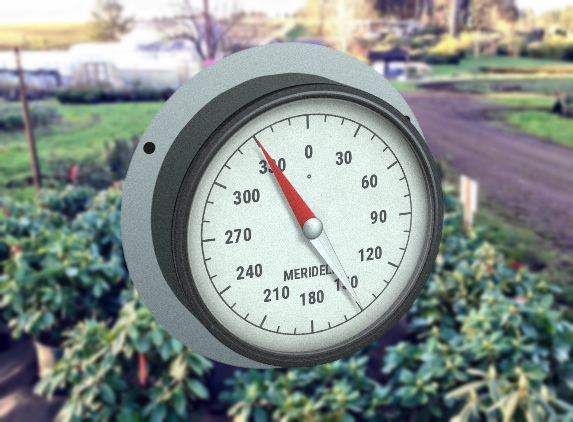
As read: **330** °
